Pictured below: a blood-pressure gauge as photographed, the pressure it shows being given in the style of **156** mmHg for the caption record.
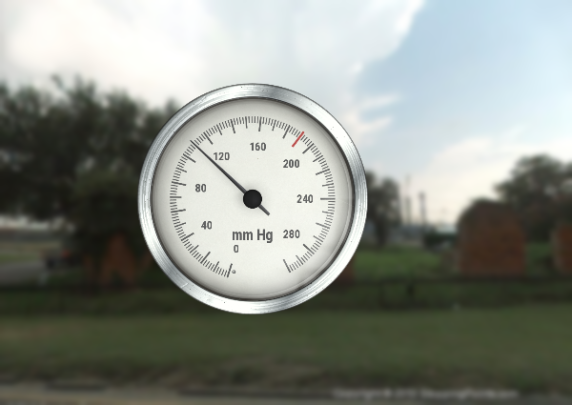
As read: **110** mmHg
